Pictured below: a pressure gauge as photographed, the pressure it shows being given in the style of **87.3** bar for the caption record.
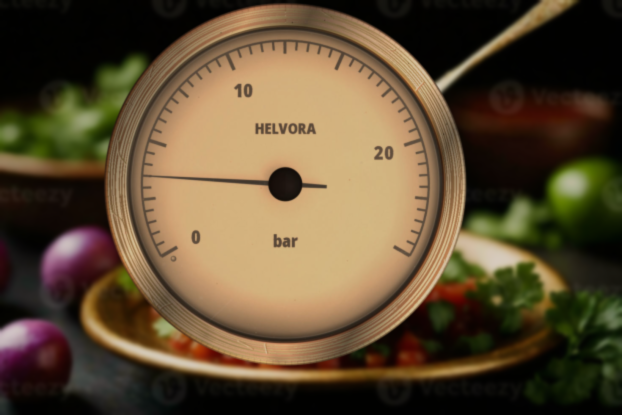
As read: **3.5** bar
